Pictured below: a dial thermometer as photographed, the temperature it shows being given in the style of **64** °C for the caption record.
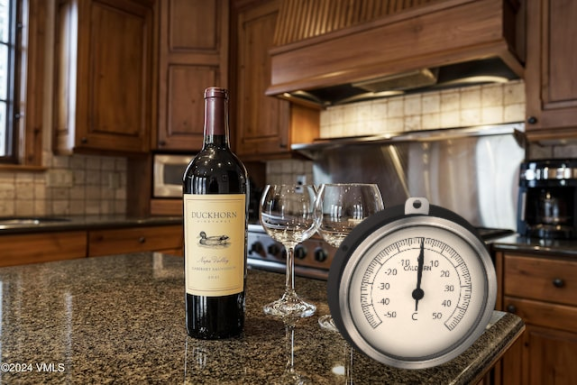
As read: **0** °C
